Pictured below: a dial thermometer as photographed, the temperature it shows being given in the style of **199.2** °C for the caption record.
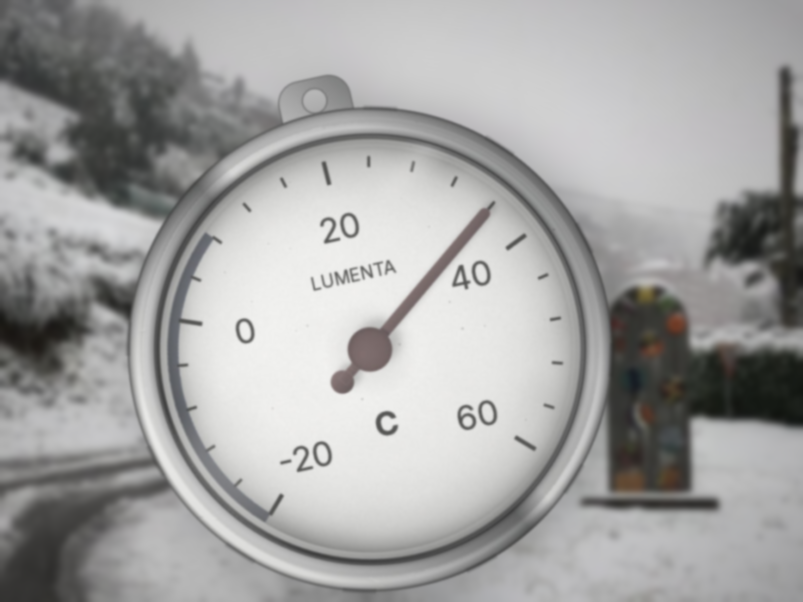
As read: **36** °C
